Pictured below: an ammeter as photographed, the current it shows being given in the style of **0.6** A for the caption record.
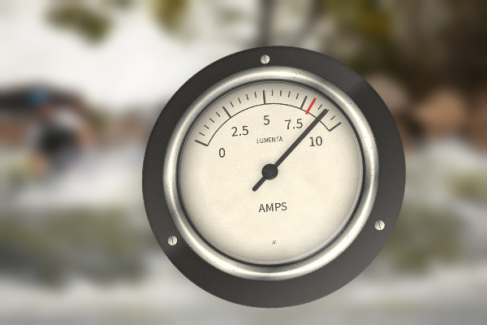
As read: **9** A
